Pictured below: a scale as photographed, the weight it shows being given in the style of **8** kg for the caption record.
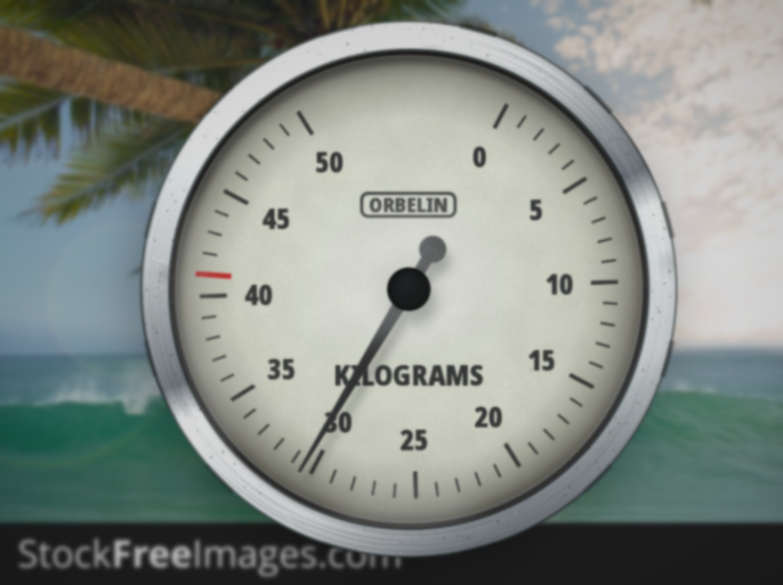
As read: **30.5** kg
